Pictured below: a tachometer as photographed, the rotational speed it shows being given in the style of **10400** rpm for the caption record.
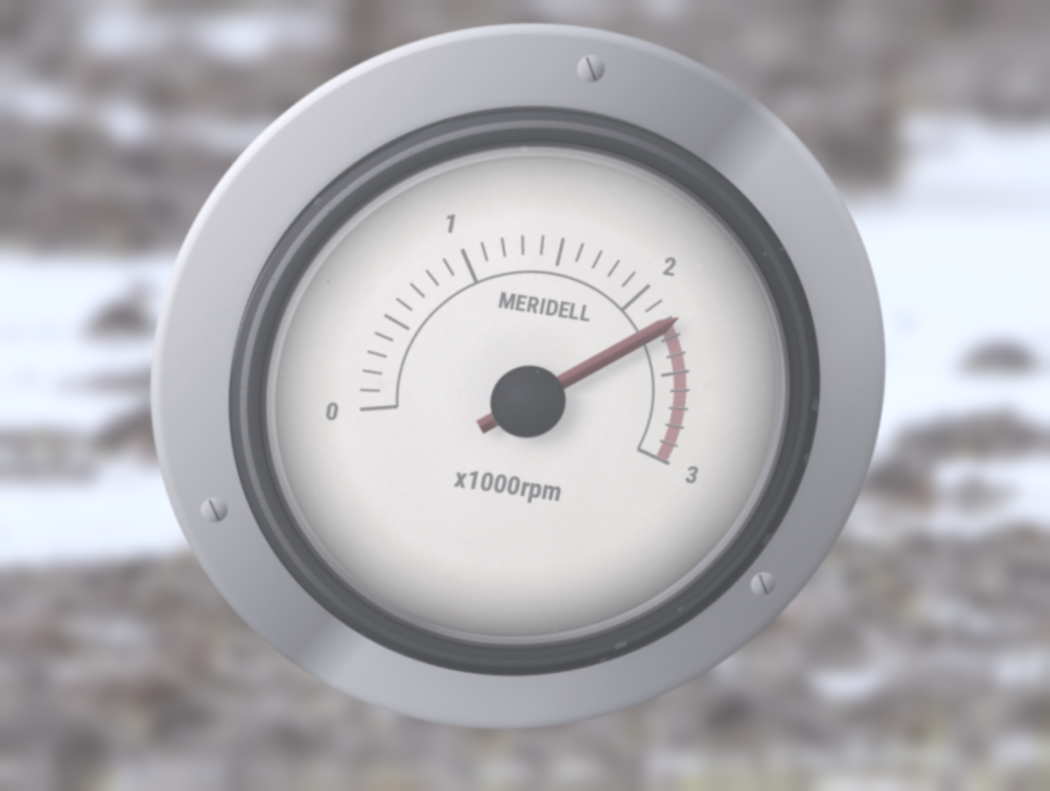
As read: **2200** rpm
